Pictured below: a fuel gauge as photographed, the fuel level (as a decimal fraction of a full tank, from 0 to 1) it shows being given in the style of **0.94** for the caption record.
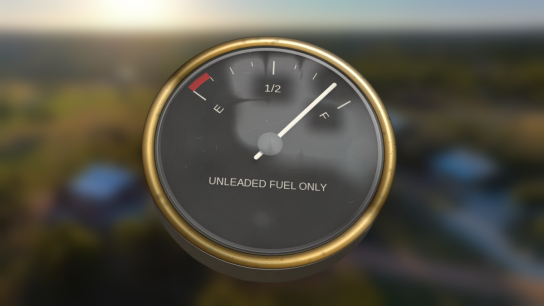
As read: **0.875**
